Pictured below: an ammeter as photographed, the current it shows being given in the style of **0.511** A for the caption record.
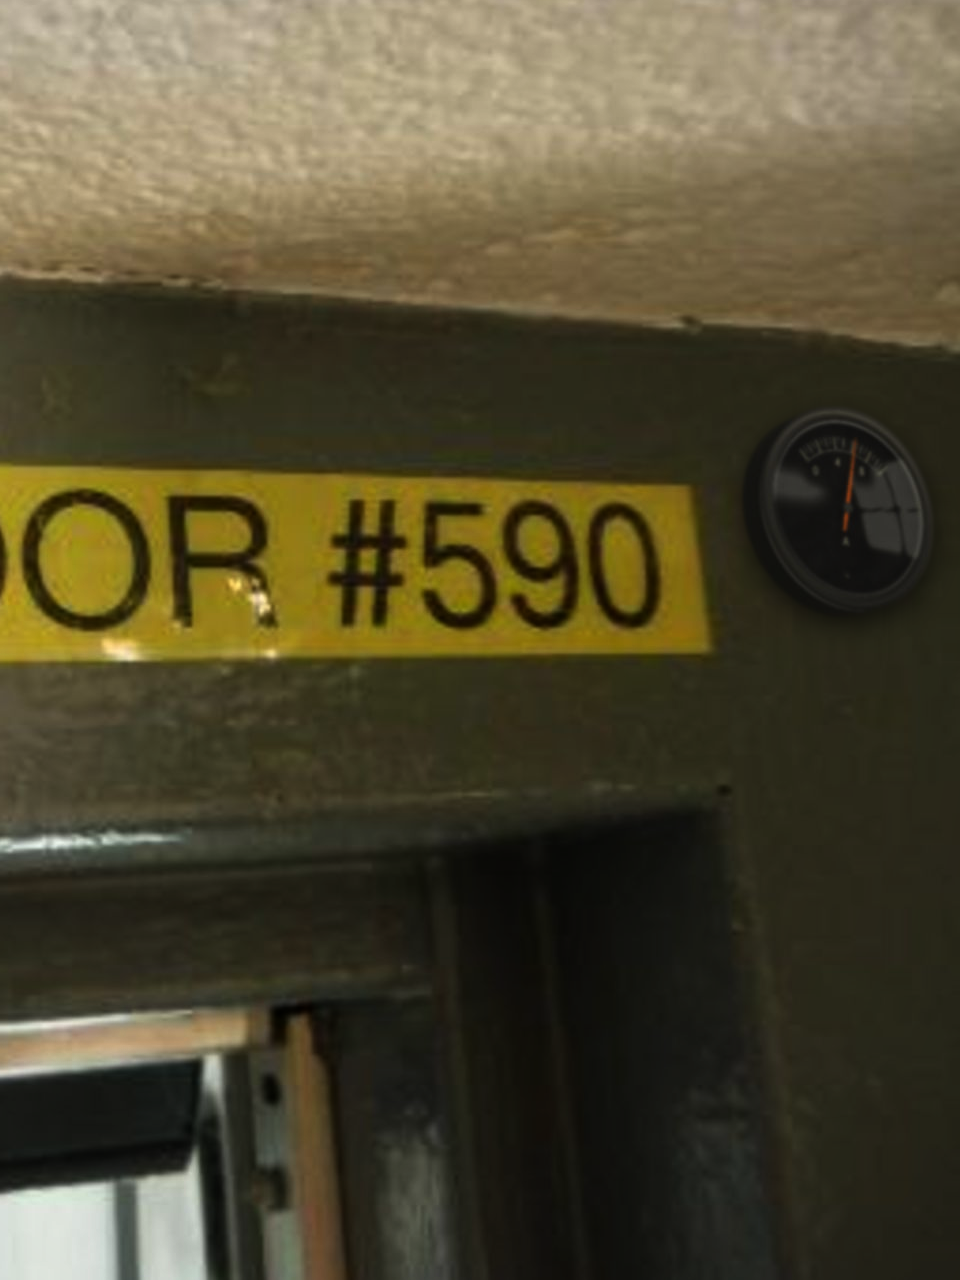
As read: **6** A
